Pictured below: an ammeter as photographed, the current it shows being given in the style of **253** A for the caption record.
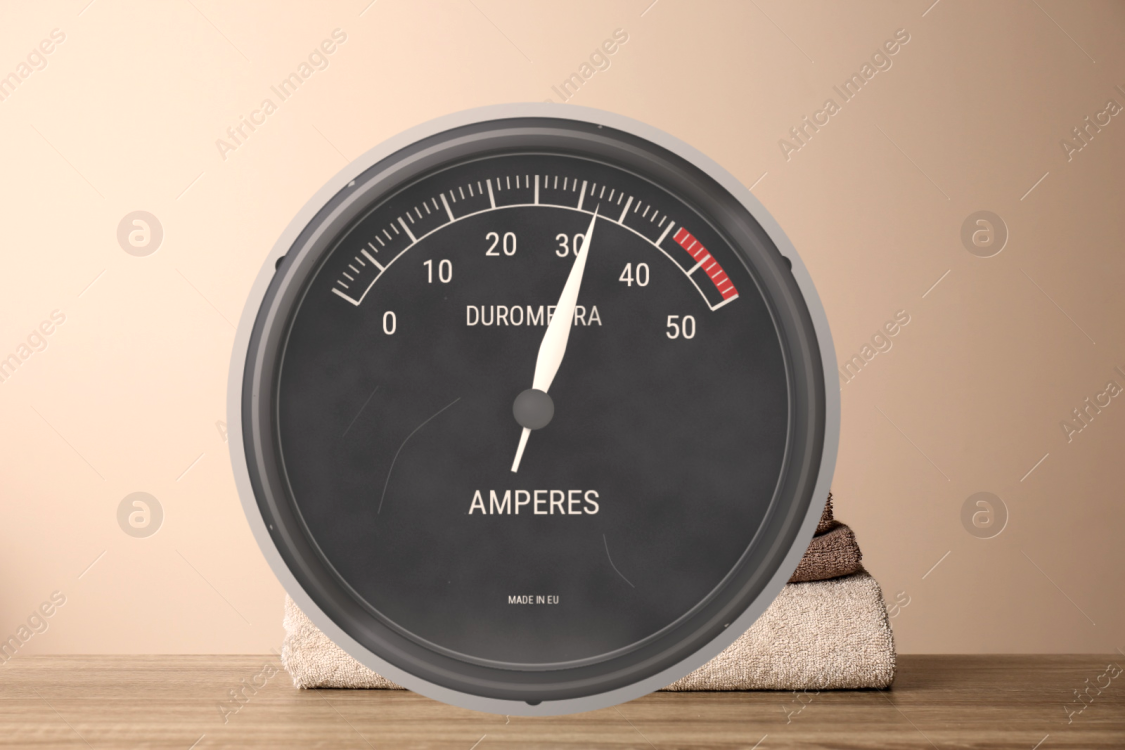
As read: **32** A
